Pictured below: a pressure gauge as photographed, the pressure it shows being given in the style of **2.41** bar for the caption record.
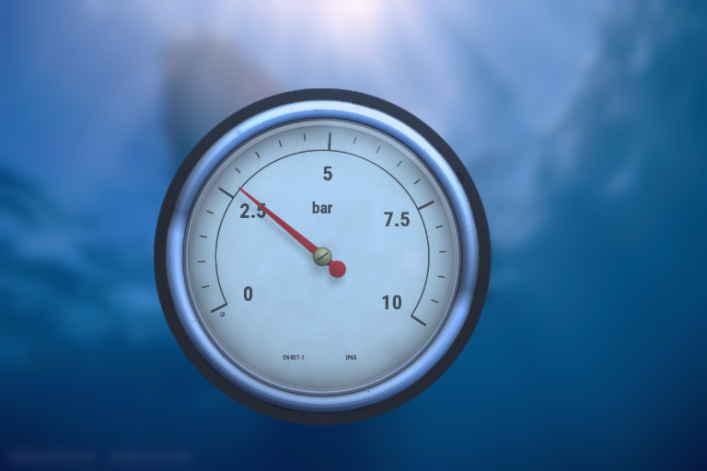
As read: **2.75** bar
